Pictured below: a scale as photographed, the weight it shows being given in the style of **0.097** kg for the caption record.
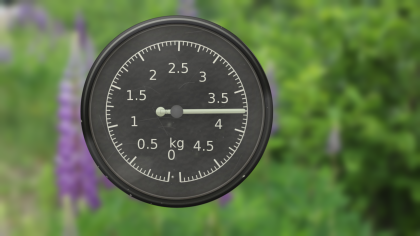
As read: **3.75** kg
